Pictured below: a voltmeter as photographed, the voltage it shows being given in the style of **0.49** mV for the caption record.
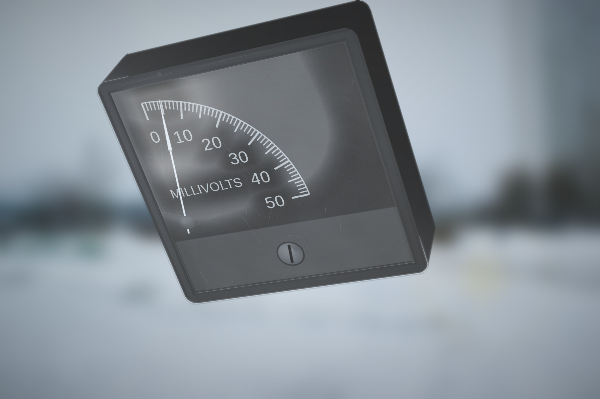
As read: **5** mV
